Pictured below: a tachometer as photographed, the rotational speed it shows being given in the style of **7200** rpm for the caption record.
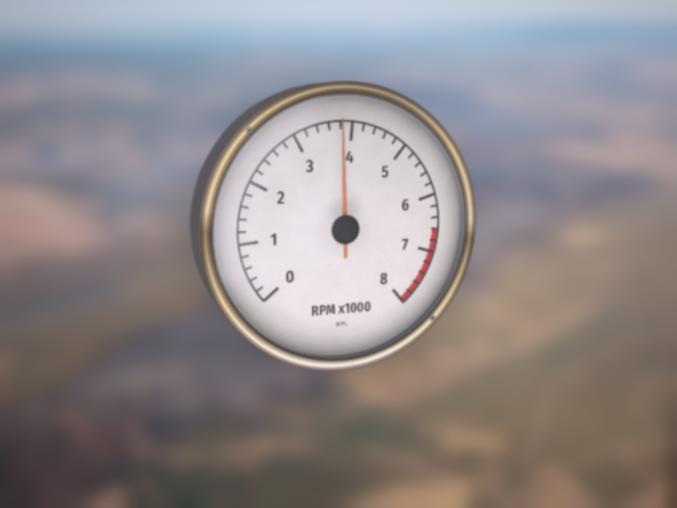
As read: **3800** rpm
